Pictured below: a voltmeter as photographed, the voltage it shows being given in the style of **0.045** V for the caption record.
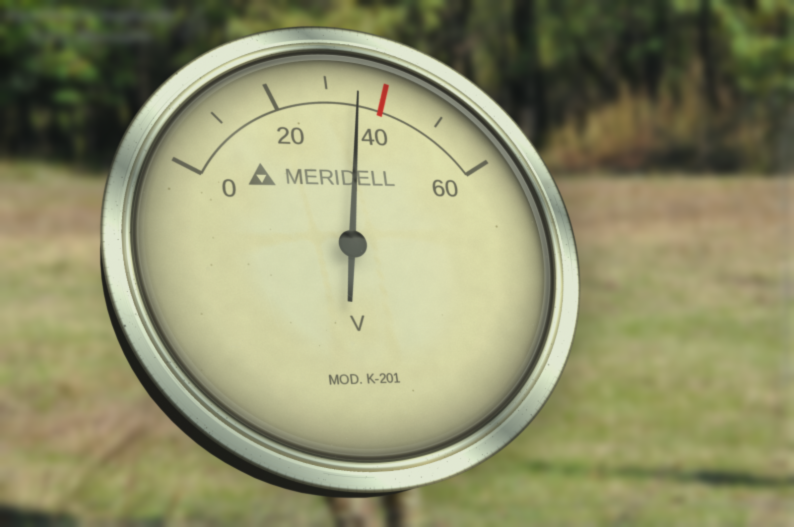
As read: **35** V
